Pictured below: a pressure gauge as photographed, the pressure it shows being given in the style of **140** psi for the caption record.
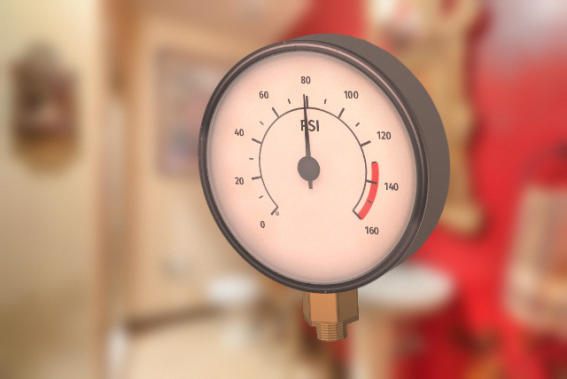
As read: **80** psi
